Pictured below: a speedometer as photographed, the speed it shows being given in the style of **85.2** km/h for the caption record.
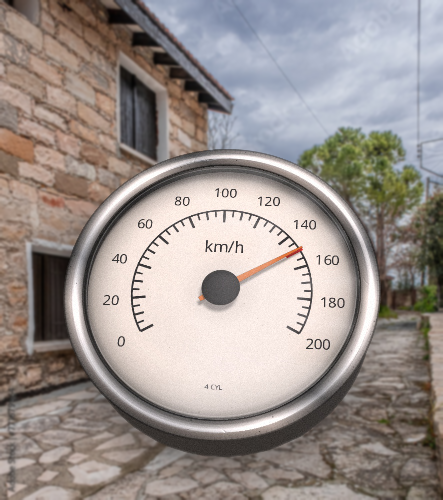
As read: **150** km/h
